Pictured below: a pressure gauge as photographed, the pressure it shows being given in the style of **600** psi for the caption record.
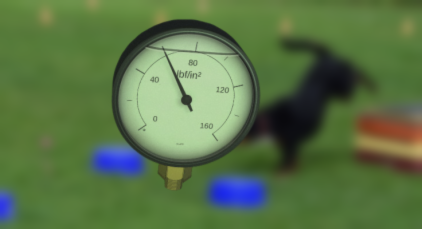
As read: **60** psi
